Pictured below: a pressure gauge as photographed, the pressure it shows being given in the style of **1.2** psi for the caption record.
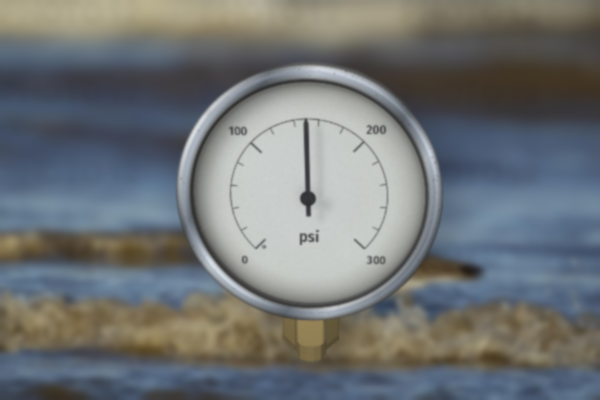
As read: **150** psi
